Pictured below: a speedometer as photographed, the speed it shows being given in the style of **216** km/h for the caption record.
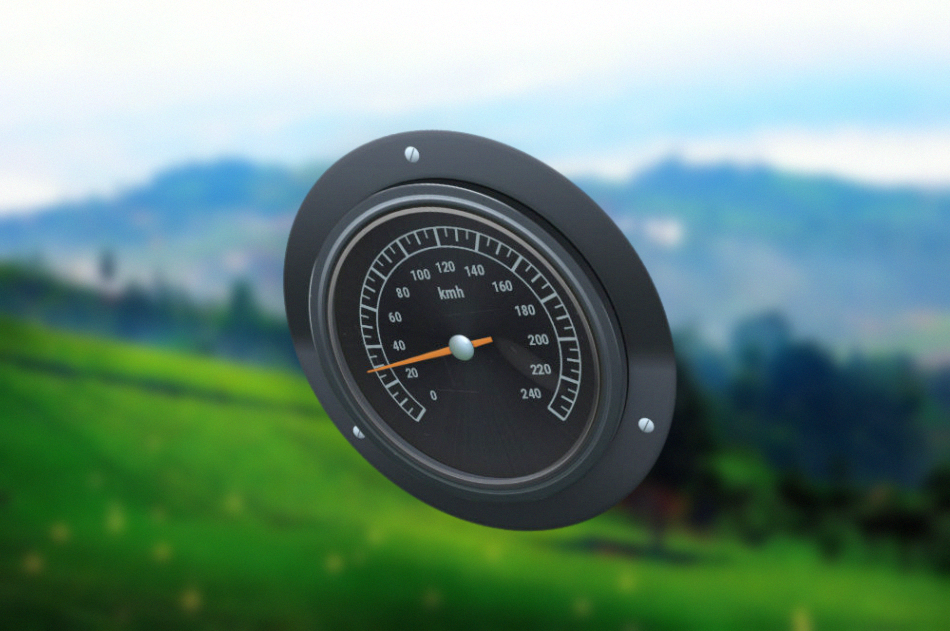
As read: **30** km/h
